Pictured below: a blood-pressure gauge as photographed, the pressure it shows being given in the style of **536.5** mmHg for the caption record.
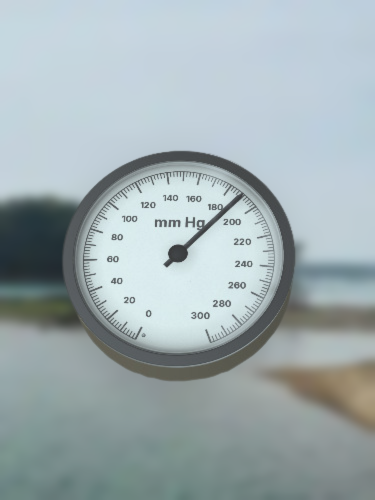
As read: **190** mmHg
